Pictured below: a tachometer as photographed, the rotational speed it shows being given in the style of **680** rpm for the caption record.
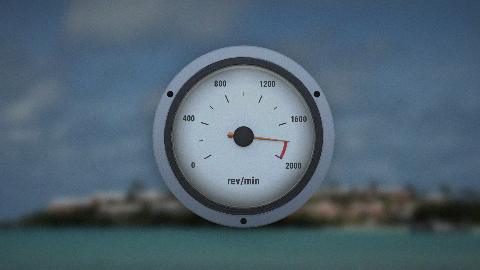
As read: **1800** rpm
